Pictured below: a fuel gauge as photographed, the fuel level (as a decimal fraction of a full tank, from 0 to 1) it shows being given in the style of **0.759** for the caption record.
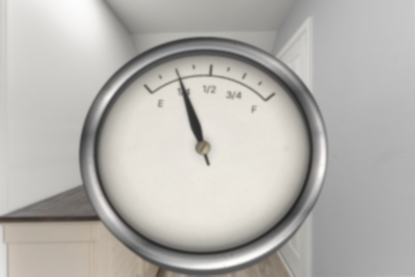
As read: **0.25**
